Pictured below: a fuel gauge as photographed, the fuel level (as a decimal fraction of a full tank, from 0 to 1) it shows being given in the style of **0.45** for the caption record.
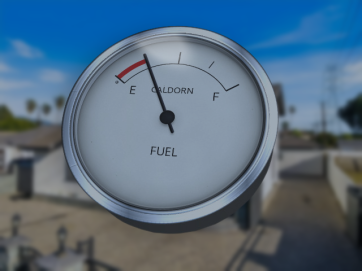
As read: **0.25**
